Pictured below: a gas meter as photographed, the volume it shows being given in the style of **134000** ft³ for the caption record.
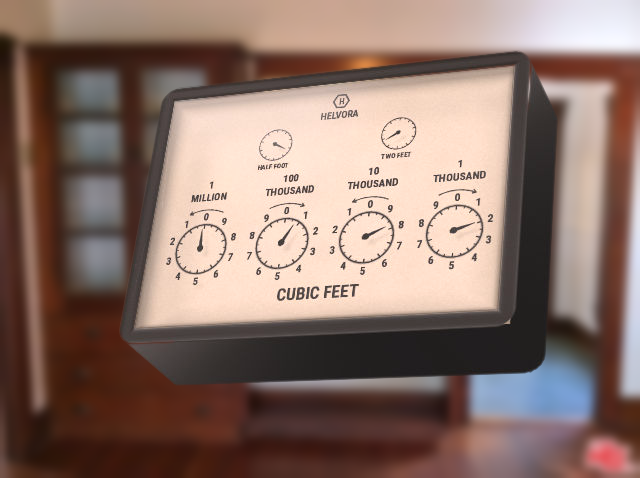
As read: **8200** ft³
